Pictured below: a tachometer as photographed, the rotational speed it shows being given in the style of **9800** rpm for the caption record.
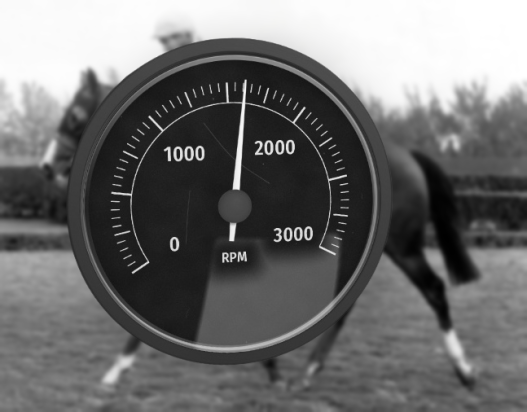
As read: **1600** rpm
